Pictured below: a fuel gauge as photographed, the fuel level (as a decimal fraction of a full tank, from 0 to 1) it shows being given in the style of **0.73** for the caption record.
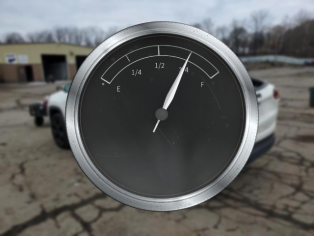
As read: **0.75**
